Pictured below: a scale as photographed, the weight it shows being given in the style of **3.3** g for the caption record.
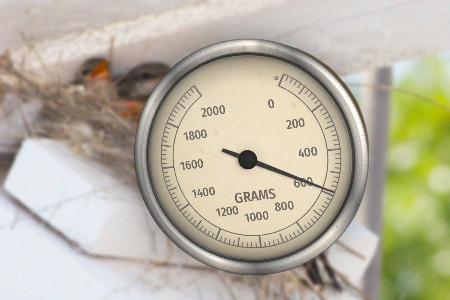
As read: **580** g
